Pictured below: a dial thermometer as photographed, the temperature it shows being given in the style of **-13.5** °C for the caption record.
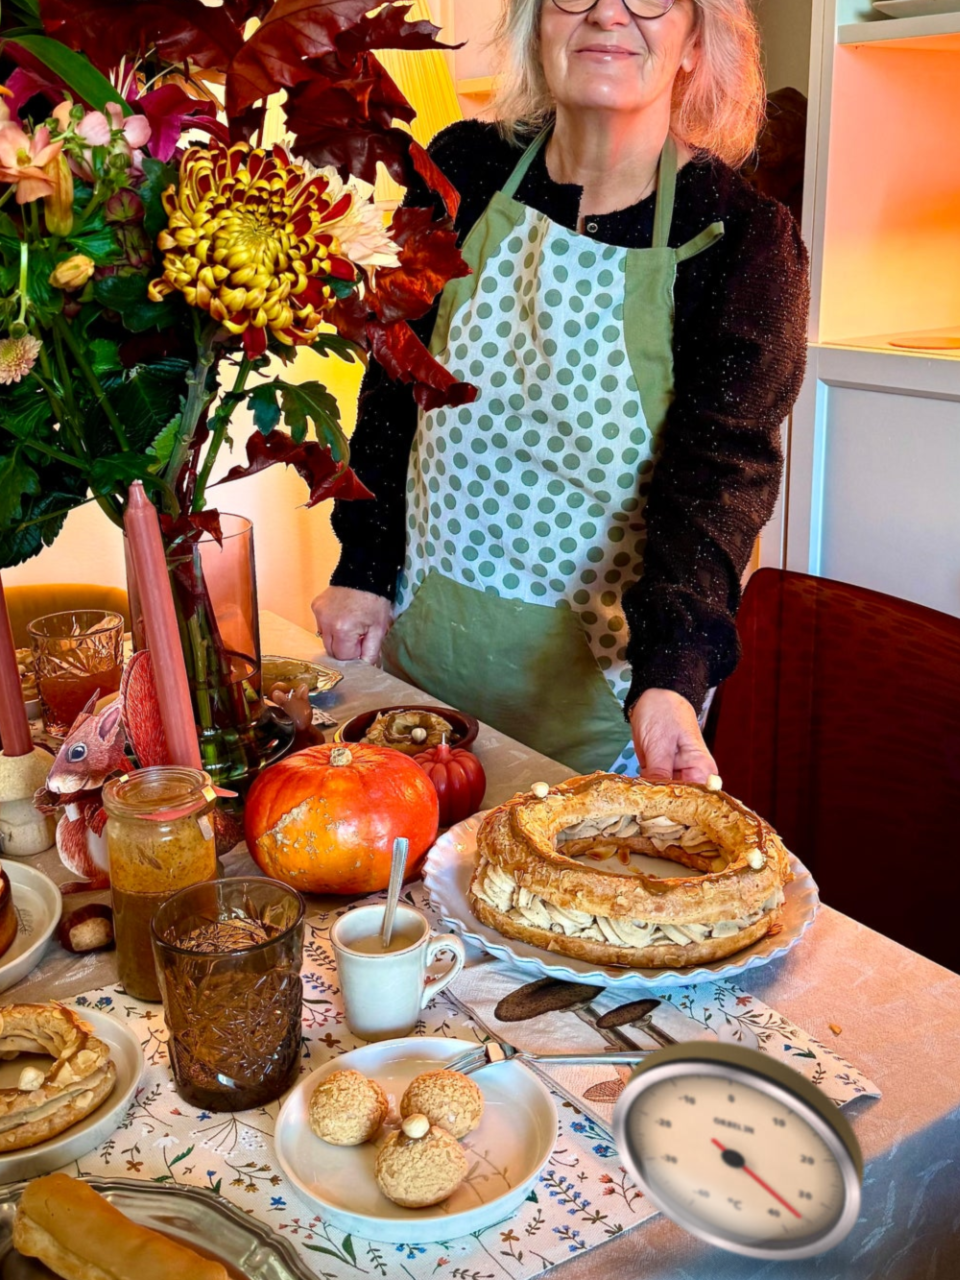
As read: **35** °C
